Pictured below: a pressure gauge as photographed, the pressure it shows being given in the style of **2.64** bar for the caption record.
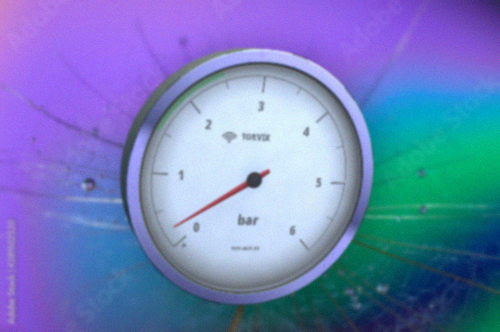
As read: **0.25** bar
